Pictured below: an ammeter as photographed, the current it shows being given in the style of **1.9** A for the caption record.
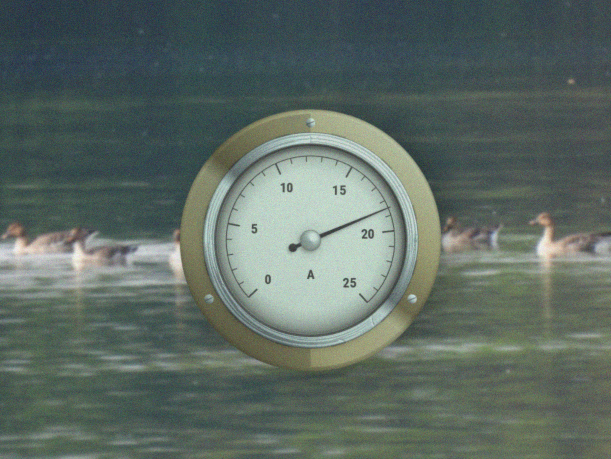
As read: **18.5** A
